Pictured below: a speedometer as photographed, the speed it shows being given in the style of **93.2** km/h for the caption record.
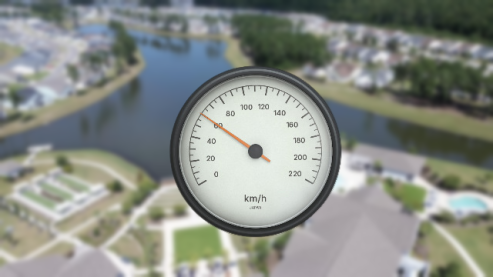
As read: **60** km/h
